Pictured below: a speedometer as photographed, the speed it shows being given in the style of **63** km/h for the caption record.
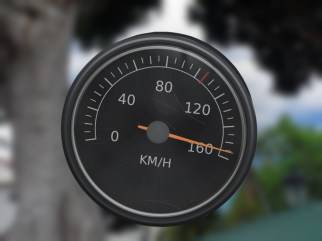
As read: **155** km/h
